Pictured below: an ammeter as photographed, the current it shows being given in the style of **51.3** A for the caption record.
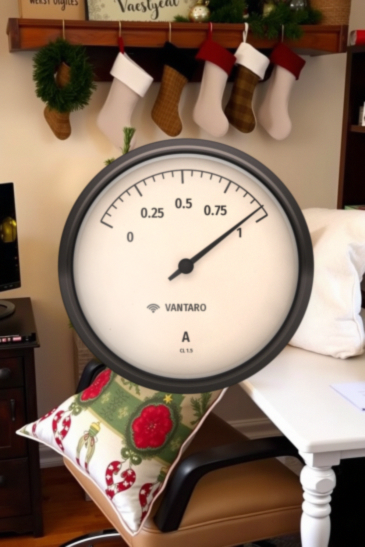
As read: **0.95** A
